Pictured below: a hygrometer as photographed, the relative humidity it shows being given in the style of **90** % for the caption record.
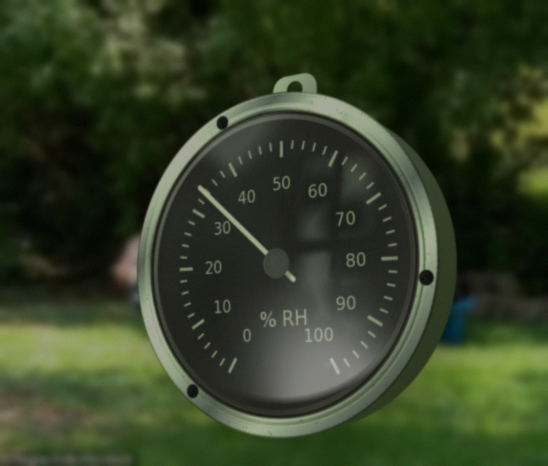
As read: **34** %
